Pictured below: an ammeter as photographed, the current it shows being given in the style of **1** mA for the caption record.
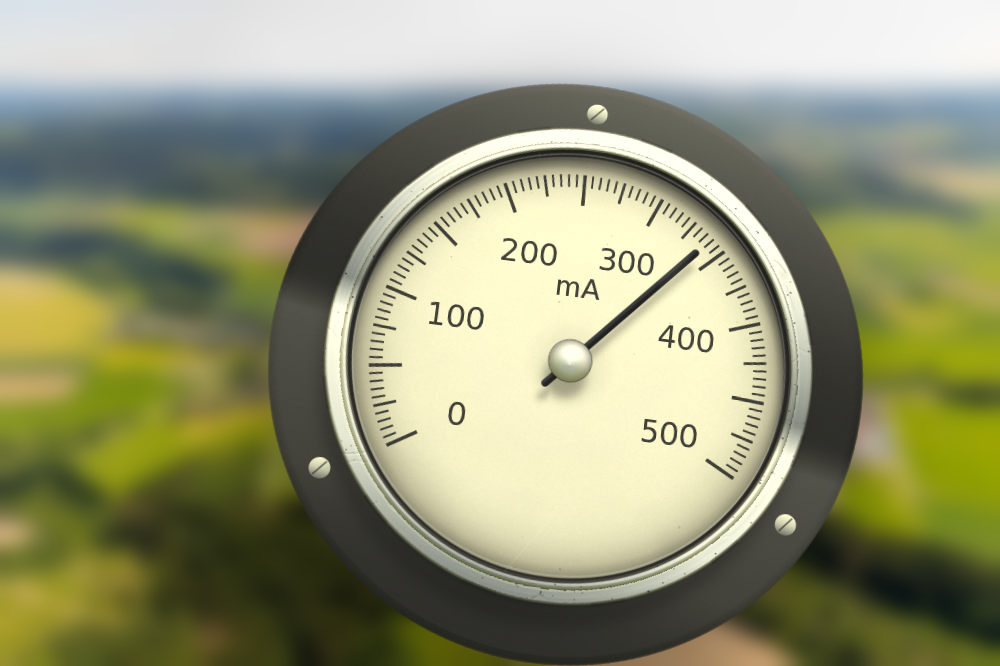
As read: **340** mA
